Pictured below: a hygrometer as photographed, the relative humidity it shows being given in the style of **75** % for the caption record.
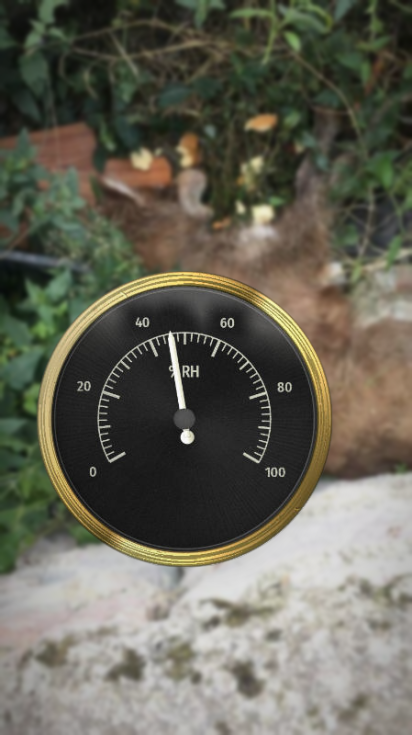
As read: **46** %
